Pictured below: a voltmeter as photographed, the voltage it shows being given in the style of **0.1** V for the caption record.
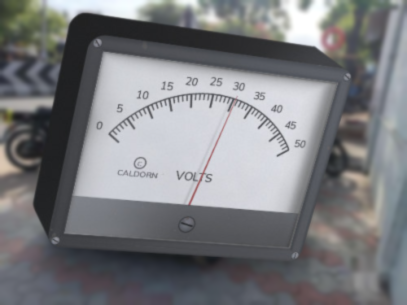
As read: **30** V
